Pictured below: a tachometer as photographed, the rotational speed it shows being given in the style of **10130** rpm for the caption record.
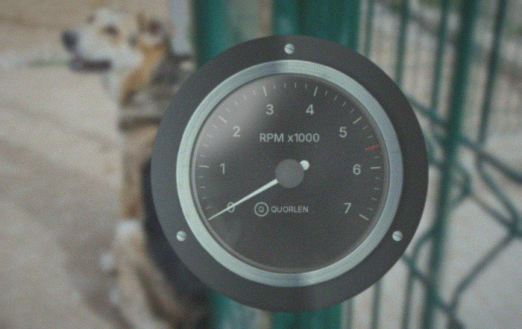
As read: **0** rpm
